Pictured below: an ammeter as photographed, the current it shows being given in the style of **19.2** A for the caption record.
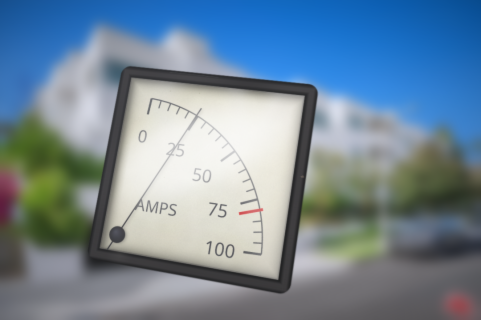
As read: **25** A
